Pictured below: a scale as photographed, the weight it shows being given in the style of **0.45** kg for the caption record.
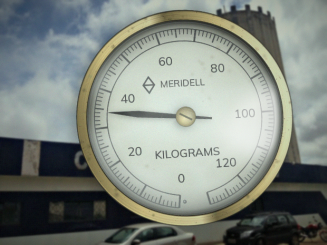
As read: **34** kg
